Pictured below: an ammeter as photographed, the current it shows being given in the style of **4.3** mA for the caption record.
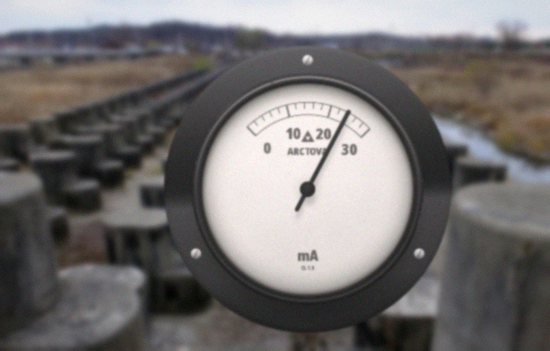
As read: **24** mA
